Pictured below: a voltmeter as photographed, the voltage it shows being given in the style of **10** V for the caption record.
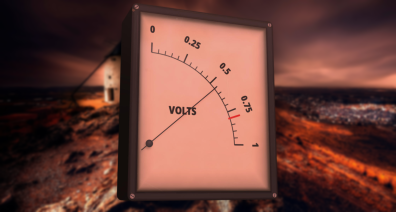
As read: **0.55** V
